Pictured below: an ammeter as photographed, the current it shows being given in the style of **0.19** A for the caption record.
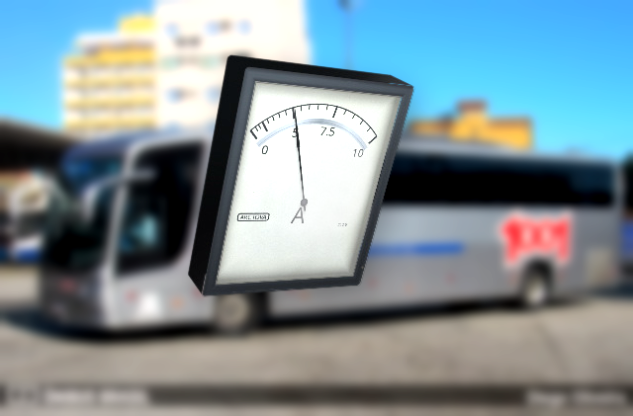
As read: **5** A
